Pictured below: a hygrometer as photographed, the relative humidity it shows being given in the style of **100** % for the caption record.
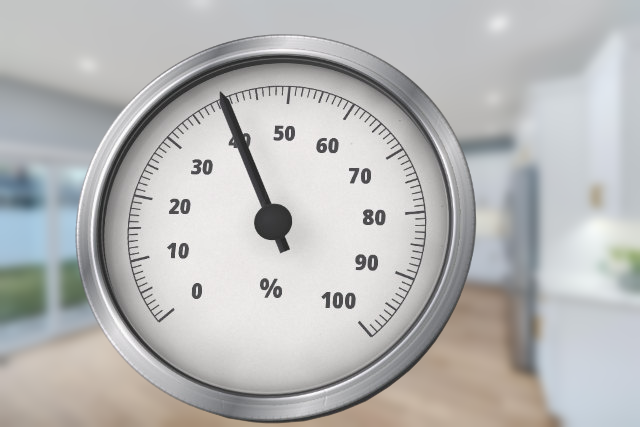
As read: **40** %
